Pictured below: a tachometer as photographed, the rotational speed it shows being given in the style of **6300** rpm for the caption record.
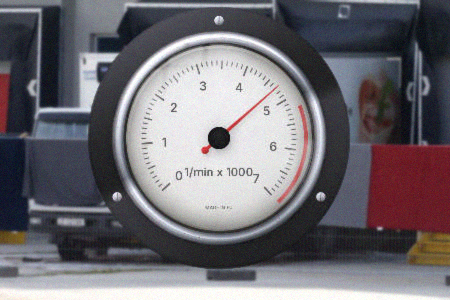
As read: **4700** rpm
